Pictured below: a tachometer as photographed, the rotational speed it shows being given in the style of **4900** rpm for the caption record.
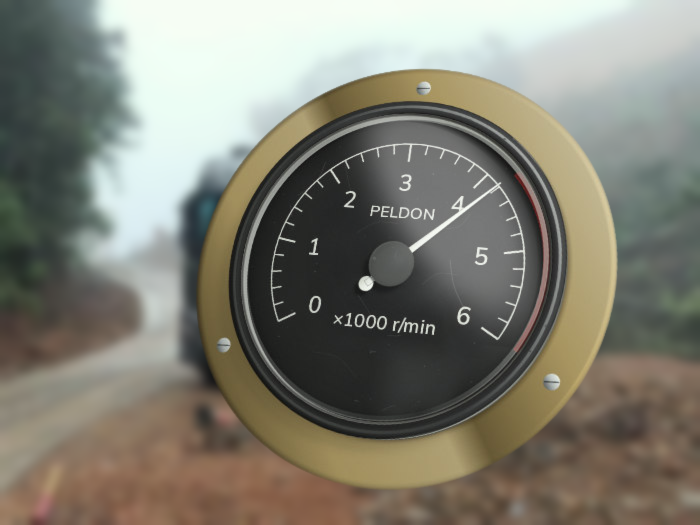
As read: **4200** rpm
